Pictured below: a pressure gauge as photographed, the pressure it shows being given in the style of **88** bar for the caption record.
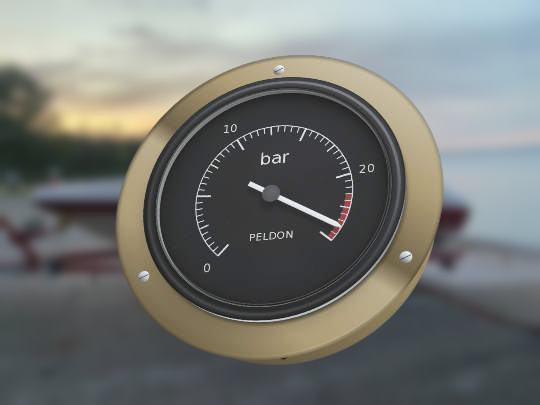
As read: **24** bar
